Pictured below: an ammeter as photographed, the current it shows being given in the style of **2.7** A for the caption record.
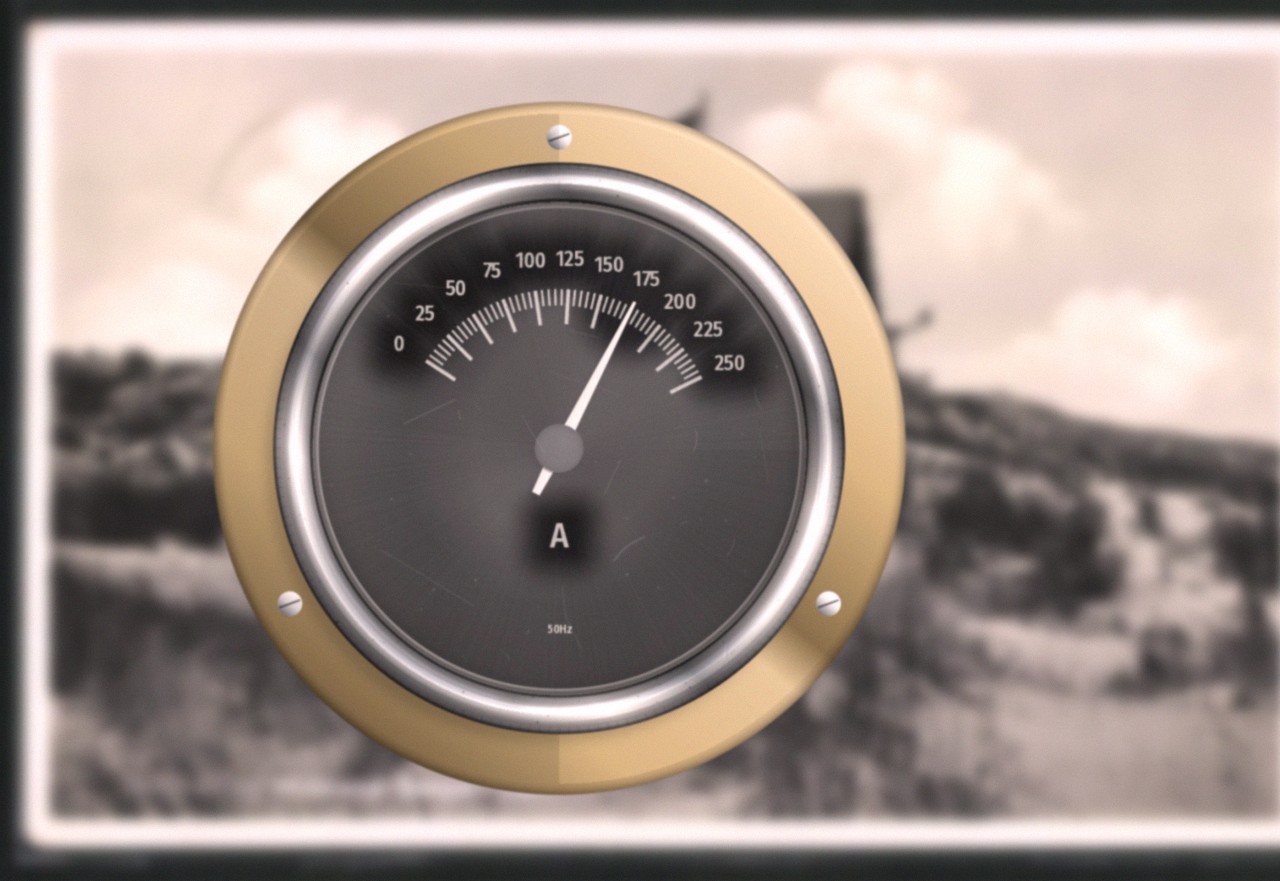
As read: **175** A
